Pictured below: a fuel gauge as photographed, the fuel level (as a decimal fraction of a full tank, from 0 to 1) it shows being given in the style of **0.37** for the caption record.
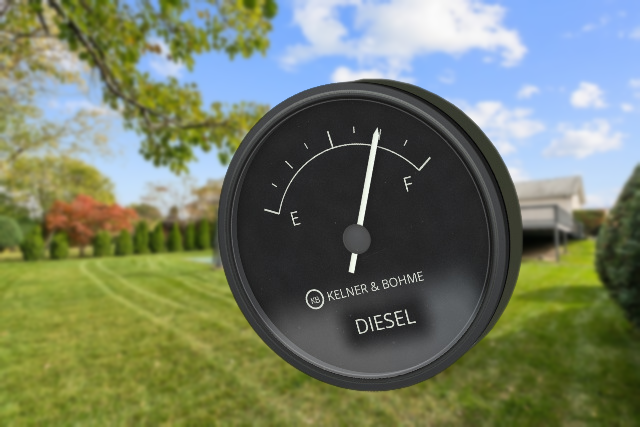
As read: **0.75**
